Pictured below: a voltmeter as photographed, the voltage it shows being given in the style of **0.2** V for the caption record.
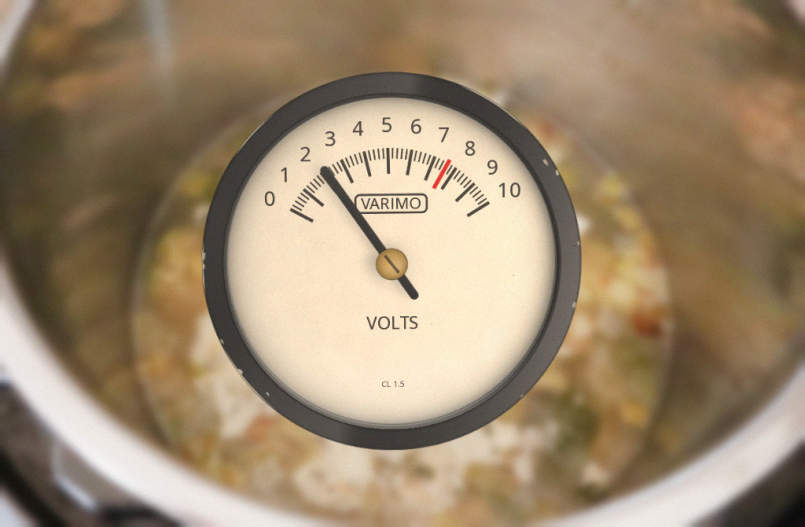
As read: **2.2** V
